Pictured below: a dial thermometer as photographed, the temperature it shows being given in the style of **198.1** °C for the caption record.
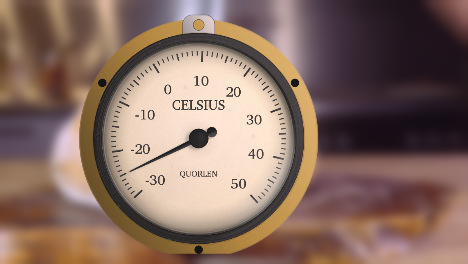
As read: **-25** °C
